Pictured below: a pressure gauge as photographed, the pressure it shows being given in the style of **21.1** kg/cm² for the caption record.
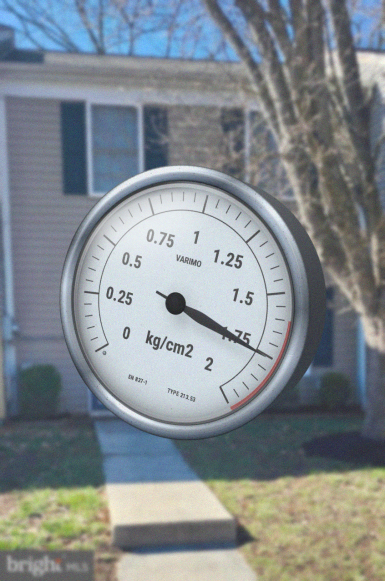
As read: **1.75** kg/cm²
